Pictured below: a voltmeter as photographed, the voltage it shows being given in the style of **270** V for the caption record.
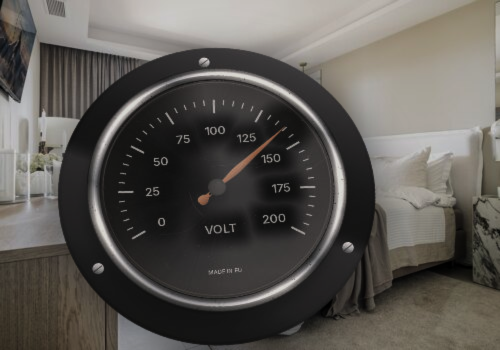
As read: **140** V
